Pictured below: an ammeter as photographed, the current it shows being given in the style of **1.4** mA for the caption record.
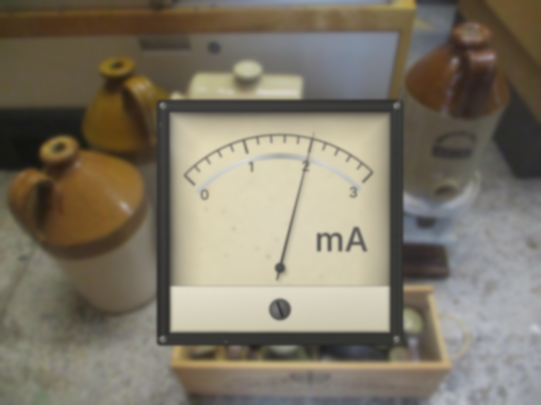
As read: **2** mA
